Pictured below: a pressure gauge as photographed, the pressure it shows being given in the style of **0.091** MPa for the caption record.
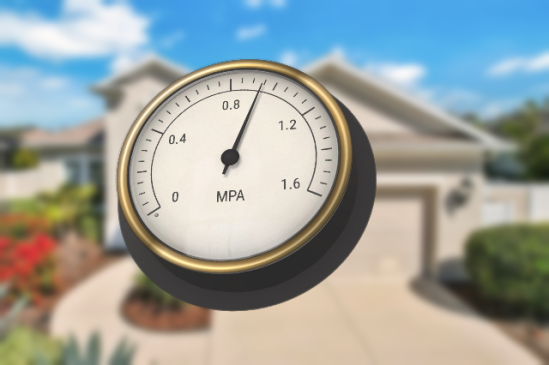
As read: **0.95** MPa
